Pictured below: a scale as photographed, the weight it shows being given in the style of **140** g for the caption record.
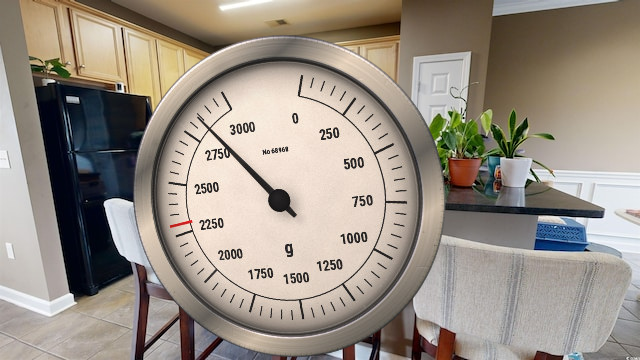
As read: **2850** g
